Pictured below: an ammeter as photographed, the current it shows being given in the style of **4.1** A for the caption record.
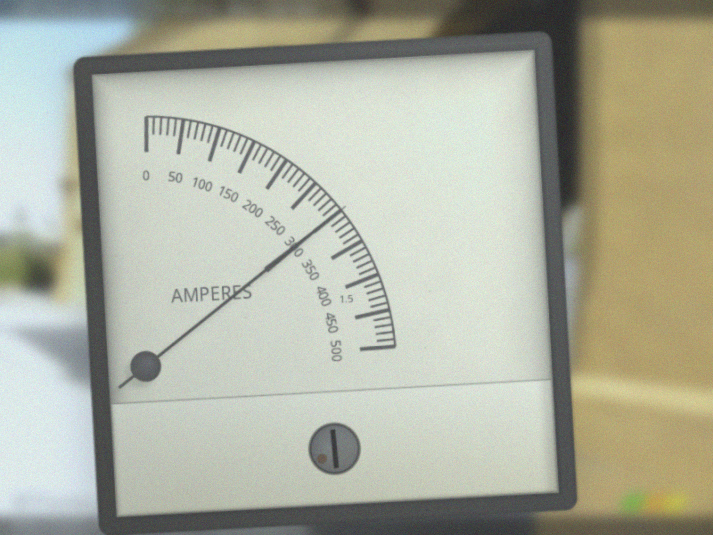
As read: **300** A
